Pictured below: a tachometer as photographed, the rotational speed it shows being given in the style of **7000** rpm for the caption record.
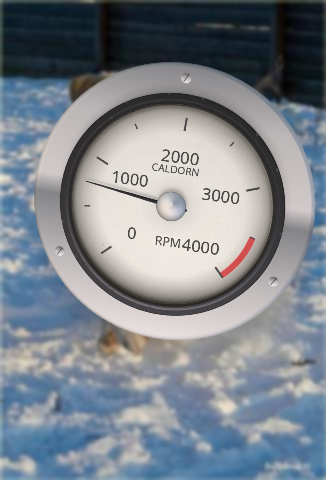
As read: **750** rpm
